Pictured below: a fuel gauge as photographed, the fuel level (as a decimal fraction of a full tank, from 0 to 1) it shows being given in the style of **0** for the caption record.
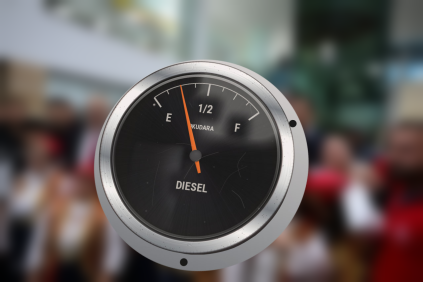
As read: **0.25**
